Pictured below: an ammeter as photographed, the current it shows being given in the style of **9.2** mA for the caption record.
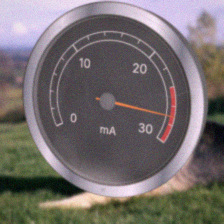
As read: **27** mA
